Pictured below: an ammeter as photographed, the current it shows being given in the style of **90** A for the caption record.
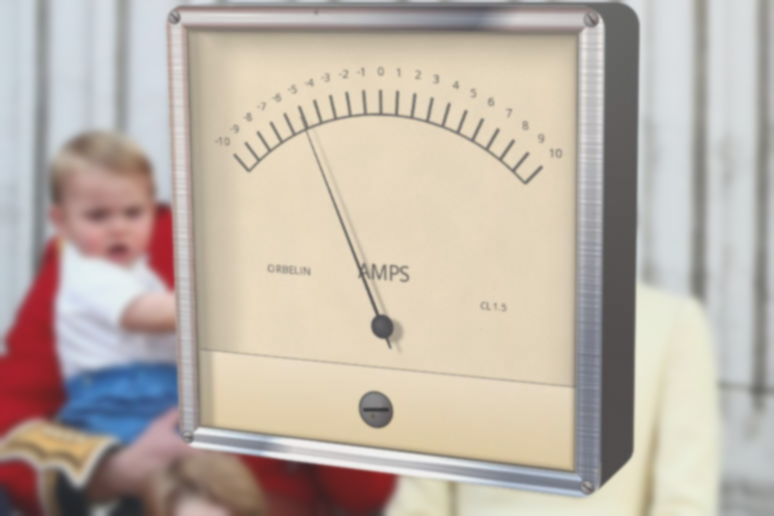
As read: **-5** A
